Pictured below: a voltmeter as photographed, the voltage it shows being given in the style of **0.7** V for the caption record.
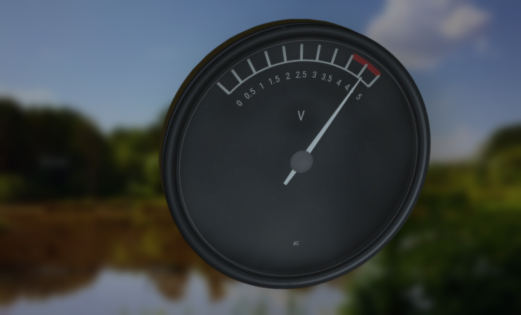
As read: **4.5** V
